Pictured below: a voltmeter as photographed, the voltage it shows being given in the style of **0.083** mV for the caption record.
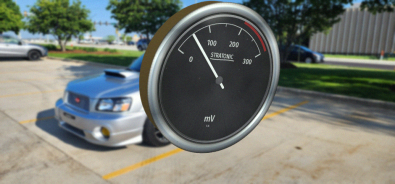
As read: **50** mV
